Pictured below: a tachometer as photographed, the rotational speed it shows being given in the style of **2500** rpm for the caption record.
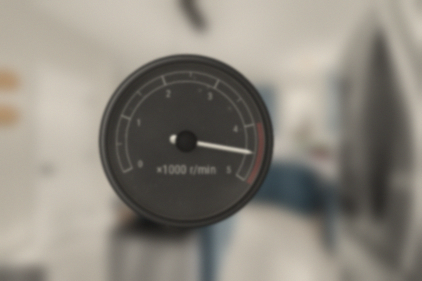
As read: **4500** rpm
